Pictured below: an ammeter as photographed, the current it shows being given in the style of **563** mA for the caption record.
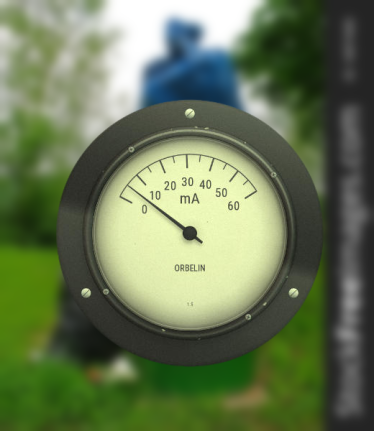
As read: **5** mA
